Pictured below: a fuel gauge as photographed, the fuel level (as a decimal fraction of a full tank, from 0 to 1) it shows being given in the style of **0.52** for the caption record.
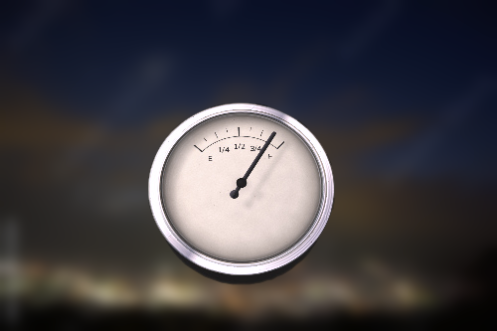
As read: **0.875**
